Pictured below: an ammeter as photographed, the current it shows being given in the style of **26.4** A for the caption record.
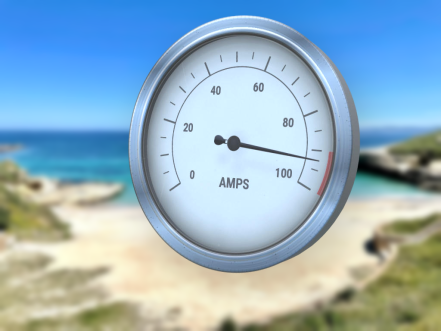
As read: **92.5** A
